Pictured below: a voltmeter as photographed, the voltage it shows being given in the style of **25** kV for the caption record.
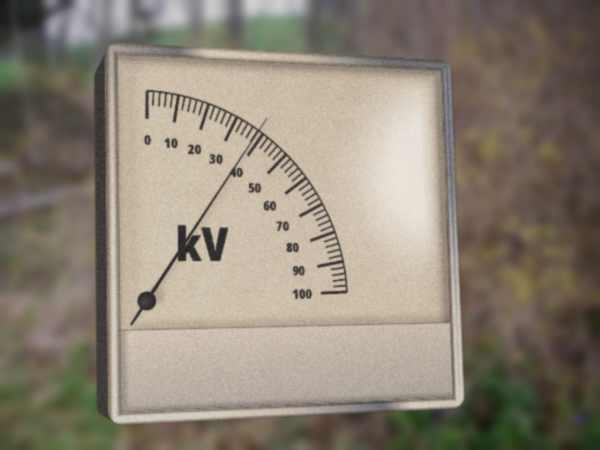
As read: **38** kV
